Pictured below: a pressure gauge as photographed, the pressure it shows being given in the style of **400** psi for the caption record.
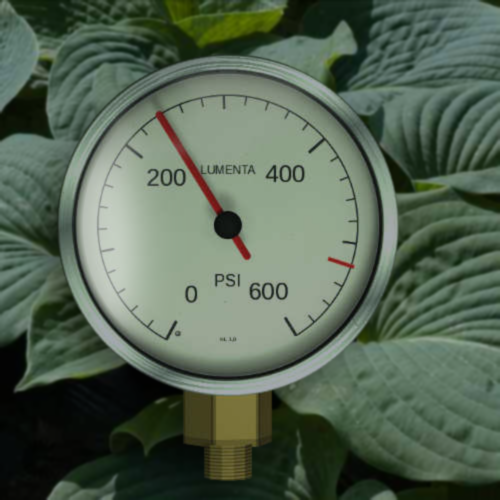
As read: **240** psi
